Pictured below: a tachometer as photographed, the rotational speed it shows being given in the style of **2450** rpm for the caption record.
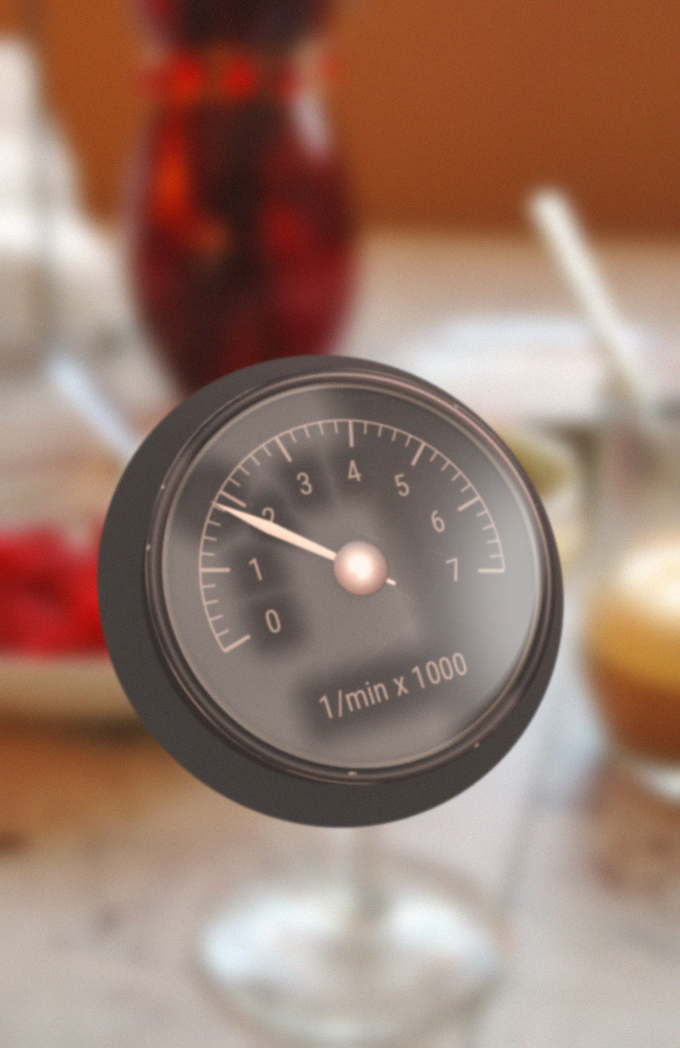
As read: **1800** rpm
